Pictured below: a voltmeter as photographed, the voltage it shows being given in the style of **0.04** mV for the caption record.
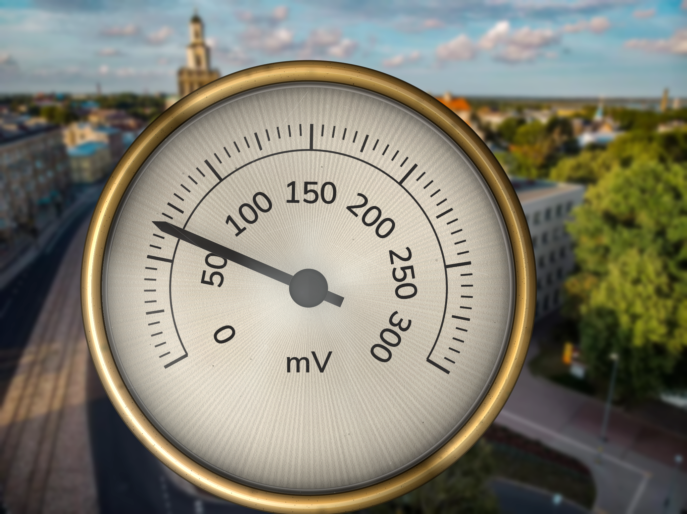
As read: **65** mV
